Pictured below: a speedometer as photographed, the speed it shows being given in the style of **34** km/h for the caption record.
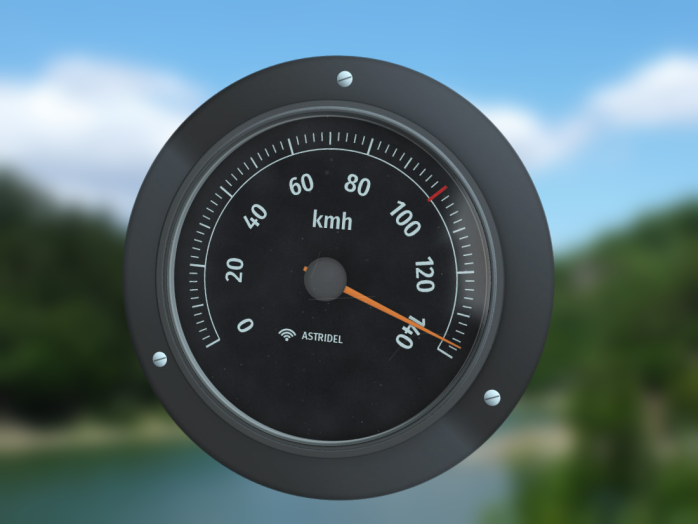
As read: **137** km/h
